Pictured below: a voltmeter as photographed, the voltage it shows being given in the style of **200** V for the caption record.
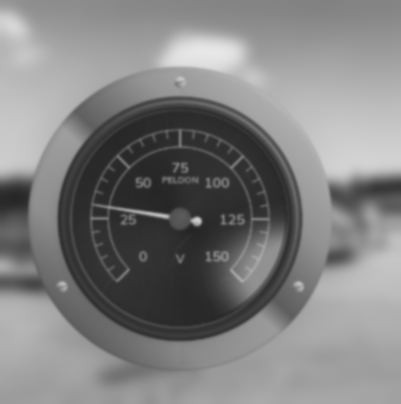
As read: **30** V
